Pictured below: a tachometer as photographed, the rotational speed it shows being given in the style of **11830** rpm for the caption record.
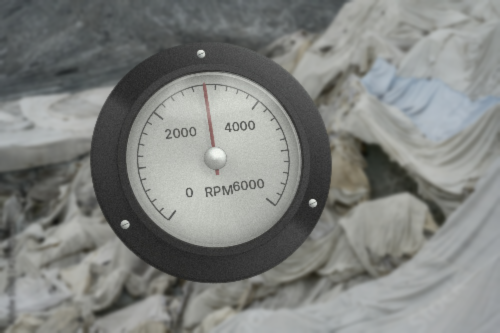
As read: **3000** rpm
